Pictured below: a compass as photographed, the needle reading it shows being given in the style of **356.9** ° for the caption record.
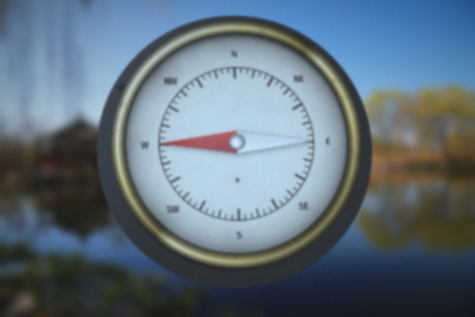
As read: **270** °
